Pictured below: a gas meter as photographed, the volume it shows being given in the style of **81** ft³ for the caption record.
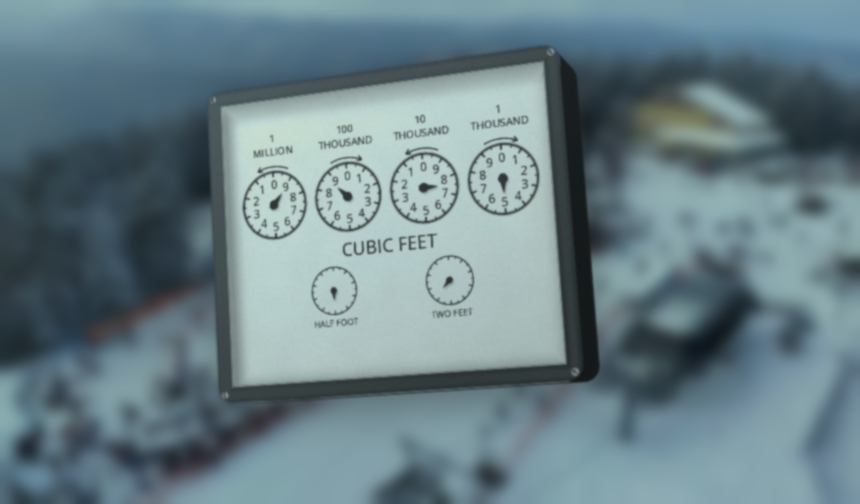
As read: **887500** ft³
